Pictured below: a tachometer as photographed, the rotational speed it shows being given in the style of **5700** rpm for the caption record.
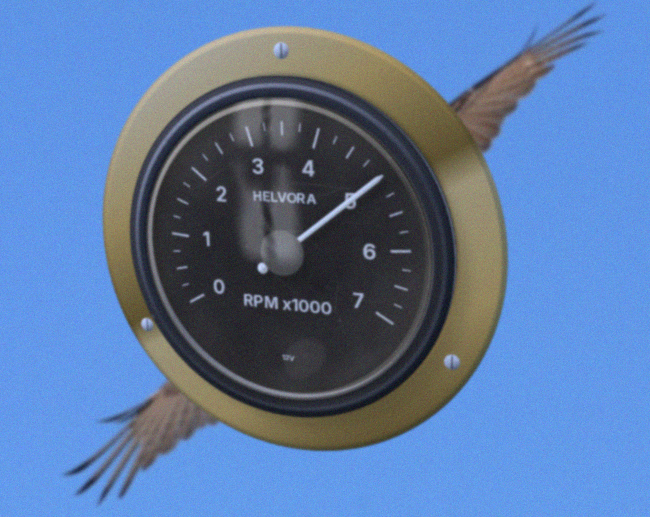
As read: **5000** rpm
